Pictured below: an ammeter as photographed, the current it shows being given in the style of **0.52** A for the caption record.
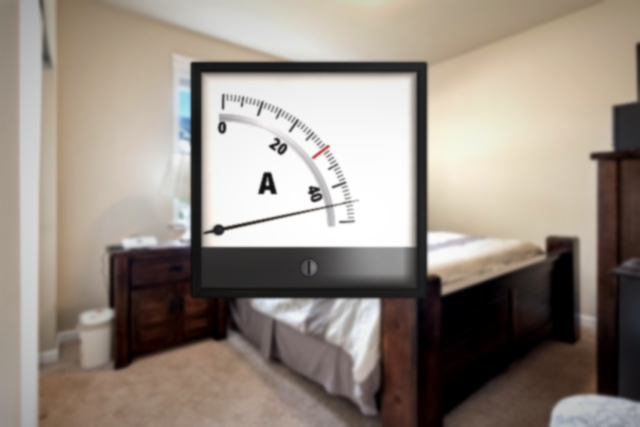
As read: **45** A
